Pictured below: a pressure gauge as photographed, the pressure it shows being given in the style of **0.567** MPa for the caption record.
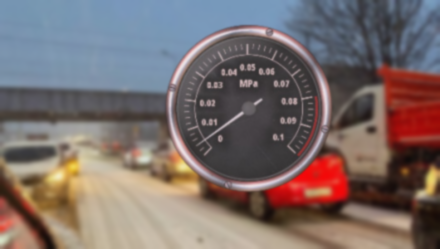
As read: **0.004** MPa
